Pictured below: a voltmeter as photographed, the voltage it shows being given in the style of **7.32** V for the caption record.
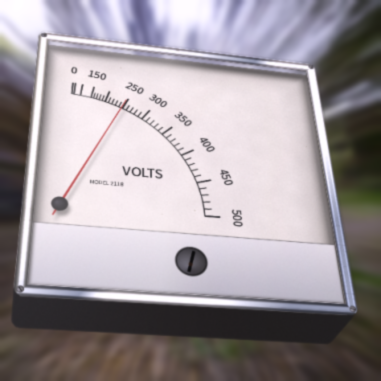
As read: **250** V
